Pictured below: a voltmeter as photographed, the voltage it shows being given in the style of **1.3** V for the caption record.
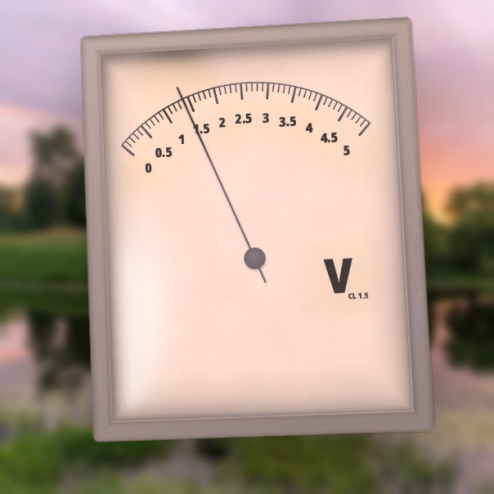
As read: **1.4** V
